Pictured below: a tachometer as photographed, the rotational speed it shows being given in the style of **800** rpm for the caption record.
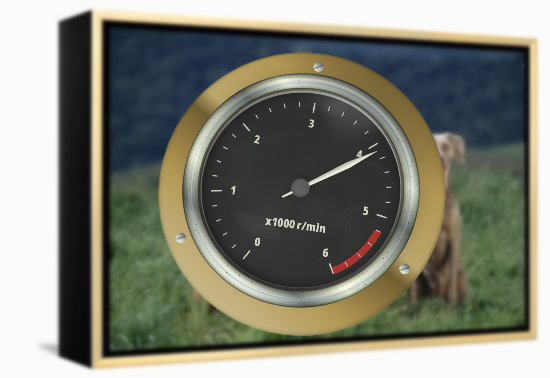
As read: **4100** rpm
